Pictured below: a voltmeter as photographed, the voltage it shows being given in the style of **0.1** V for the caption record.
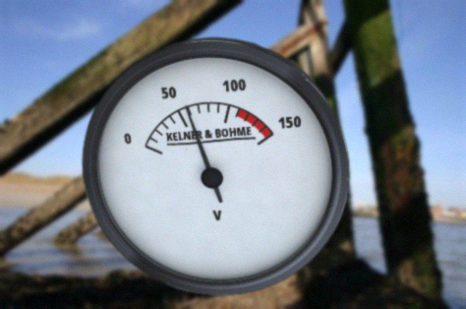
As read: **60** V
